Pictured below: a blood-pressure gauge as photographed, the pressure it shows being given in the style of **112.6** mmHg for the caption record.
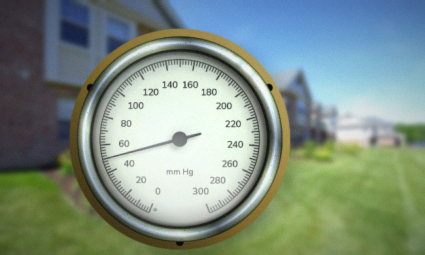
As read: **50** mmHg
